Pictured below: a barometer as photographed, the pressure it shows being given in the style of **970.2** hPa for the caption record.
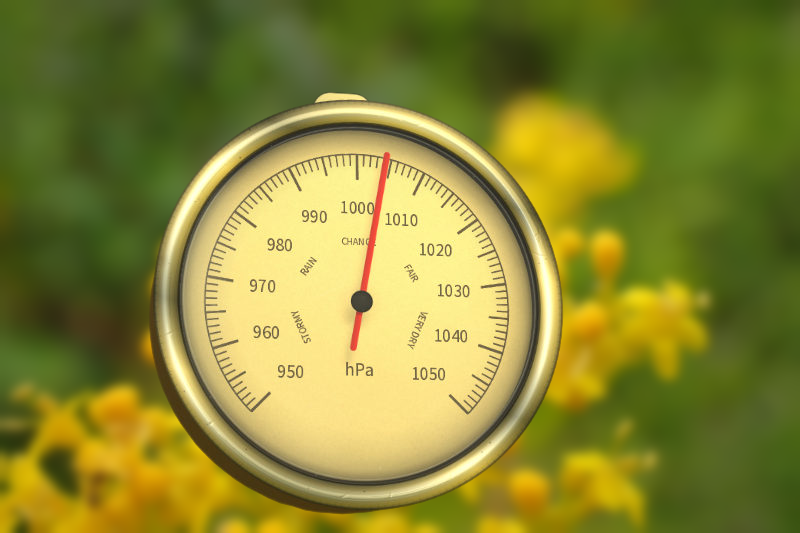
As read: **1004** hPa
